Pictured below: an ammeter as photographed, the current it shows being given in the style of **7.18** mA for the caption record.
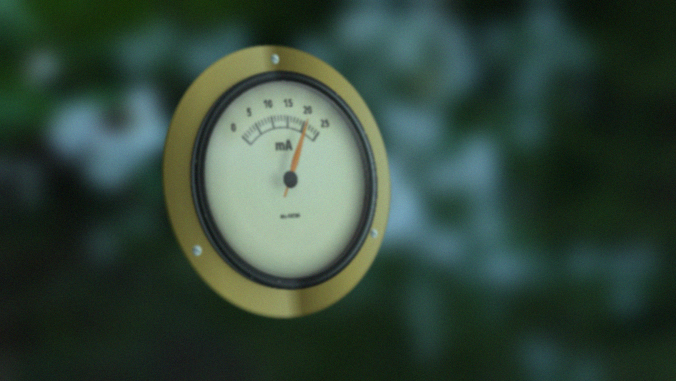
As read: **20** mA
